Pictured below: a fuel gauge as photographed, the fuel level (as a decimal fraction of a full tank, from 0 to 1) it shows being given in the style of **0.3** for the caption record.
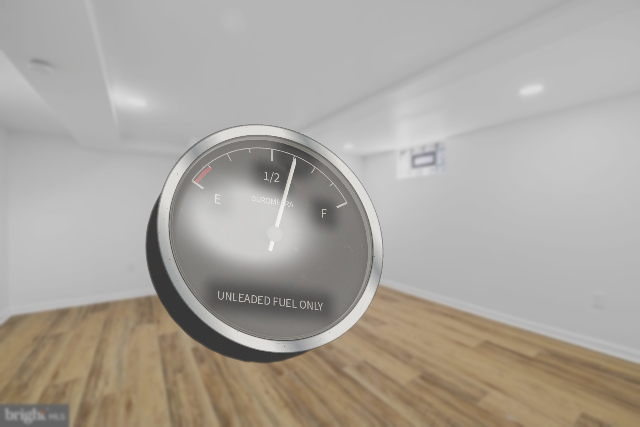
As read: **0.625**
